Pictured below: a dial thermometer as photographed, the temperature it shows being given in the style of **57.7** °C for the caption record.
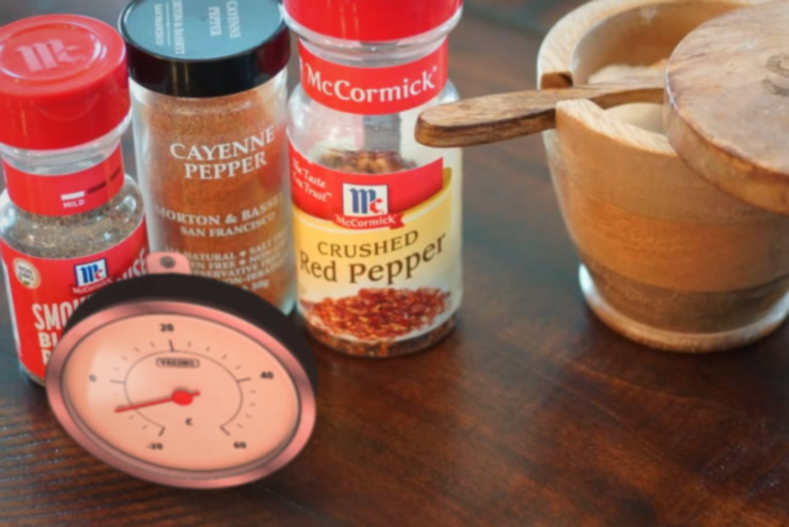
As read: **-8** °C
